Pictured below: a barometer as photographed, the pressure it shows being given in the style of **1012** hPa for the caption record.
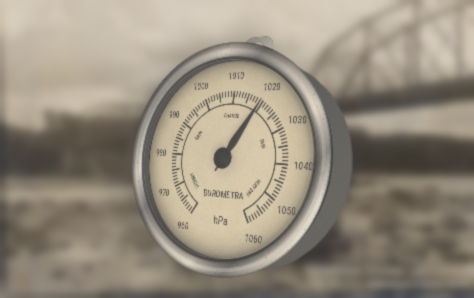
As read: **1020** hPa
